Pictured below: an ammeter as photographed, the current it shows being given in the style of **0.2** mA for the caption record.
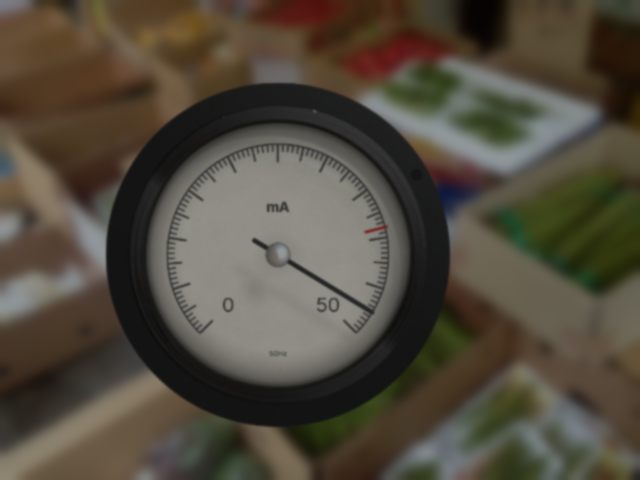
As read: **47.5** mA
